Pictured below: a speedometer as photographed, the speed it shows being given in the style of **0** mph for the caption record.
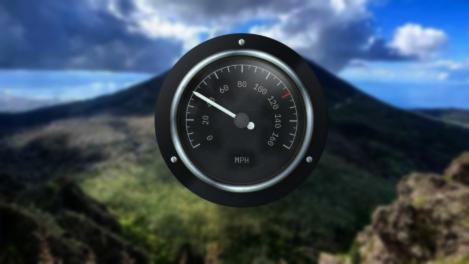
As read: **40** mph
